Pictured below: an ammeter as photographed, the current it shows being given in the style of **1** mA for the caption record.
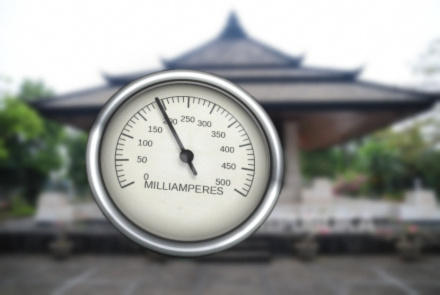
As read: **190** mA
